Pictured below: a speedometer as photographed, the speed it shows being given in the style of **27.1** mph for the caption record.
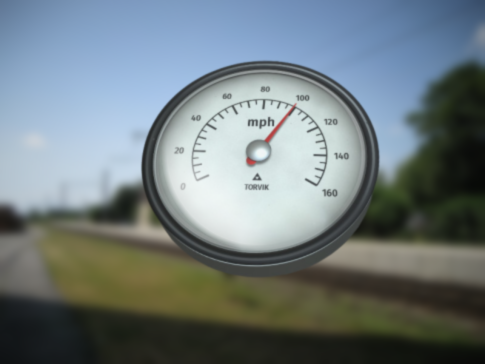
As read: **100** mph
